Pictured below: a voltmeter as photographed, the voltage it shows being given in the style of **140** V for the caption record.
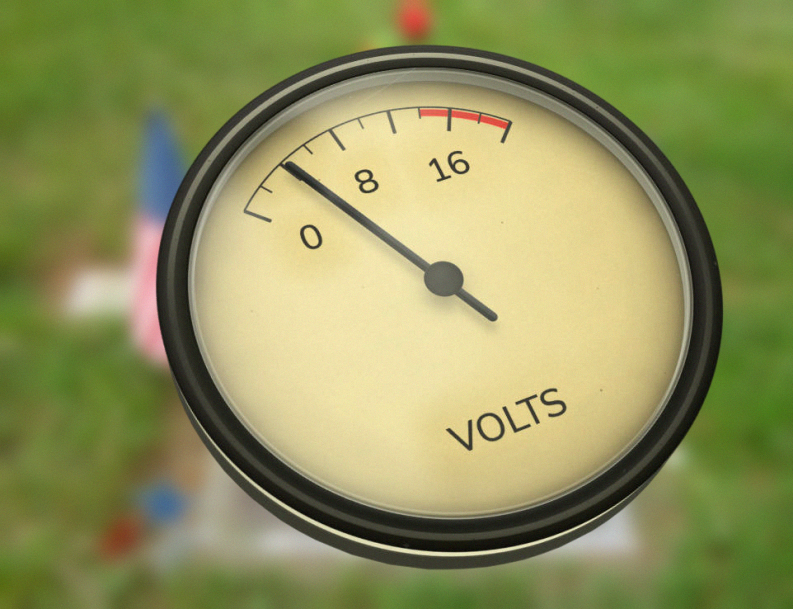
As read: **4** V
